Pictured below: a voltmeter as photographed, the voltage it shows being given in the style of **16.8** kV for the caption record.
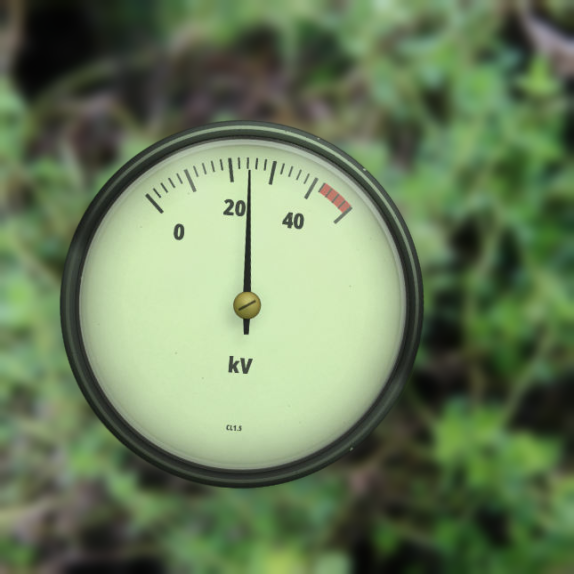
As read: **24** kV
